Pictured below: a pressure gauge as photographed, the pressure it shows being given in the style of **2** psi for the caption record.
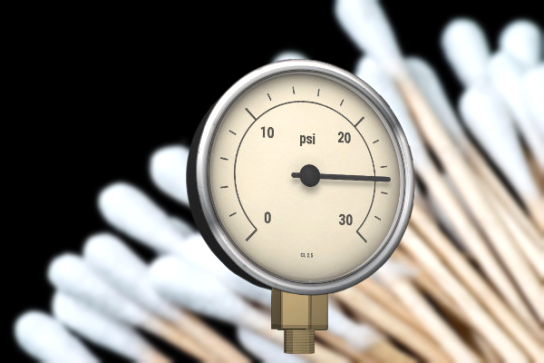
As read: **25** psi
